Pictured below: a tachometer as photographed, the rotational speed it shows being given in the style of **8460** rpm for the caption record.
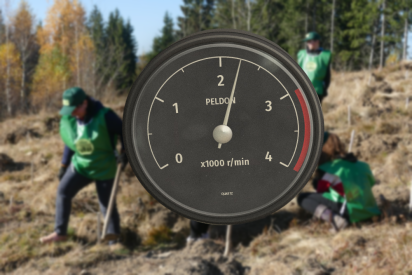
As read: **2250** rpm
